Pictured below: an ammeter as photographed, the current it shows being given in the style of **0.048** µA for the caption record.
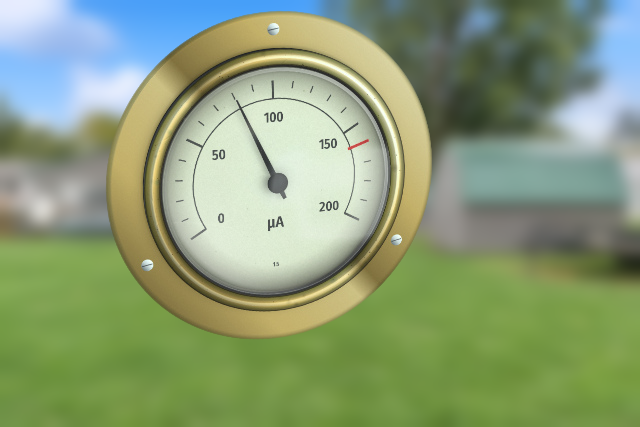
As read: **80** µA
